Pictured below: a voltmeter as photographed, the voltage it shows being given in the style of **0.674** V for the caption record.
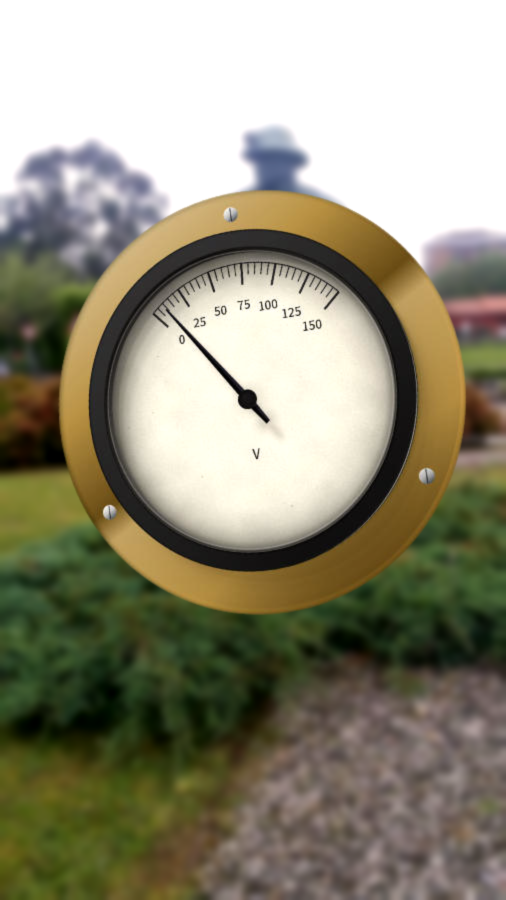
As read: **10** V
